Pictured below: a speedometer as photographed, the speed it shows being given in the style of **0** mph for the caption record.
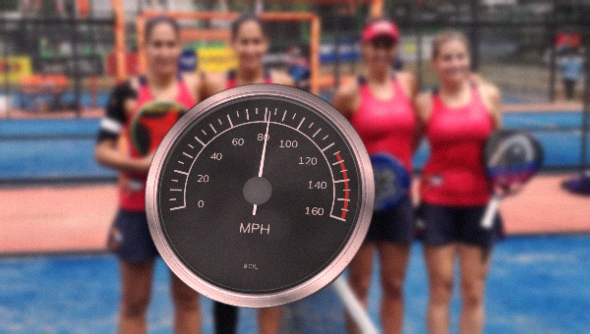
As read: **82.5** mph
